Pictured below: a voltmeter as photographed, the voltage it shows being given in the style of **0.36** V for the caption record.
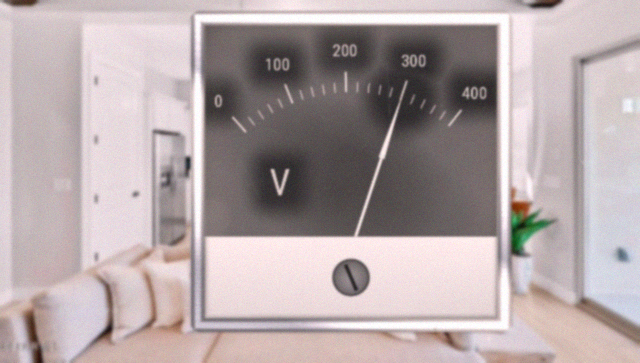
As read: **300** V
